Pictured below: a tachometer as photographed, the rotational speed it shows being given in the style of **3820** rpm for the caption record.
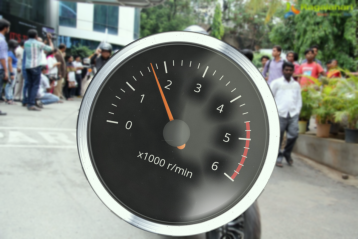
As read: **1700** rpm
